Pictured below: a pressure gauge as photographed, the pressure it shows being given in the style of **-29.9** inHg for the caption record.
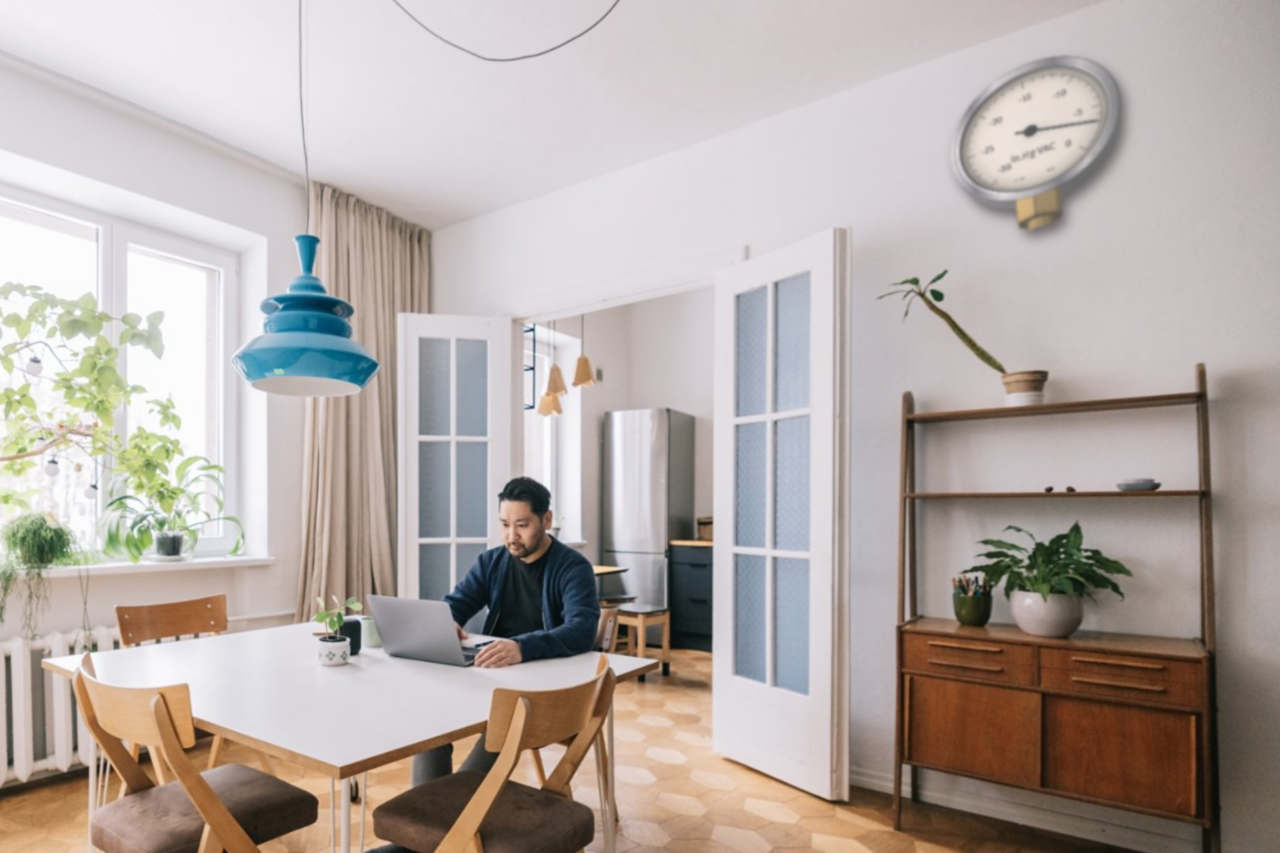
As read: **-3** inHg
